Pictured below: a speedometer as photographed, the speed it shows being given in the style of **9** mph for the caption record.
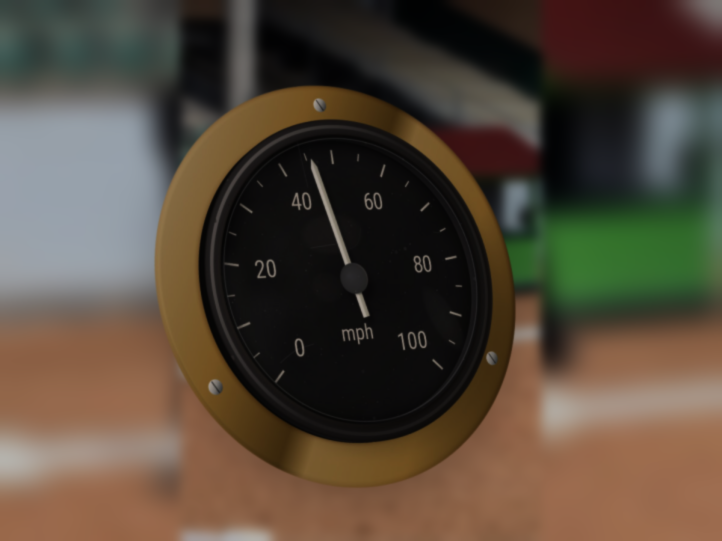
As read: **45** mph
